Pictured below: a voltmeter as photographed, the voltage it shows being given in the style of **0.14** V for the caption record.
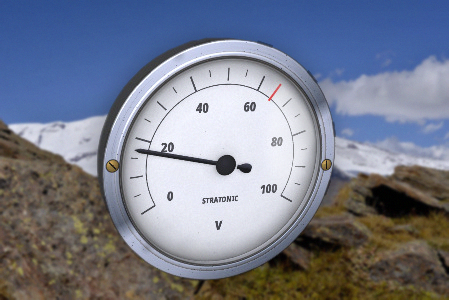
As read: **17.5** V
